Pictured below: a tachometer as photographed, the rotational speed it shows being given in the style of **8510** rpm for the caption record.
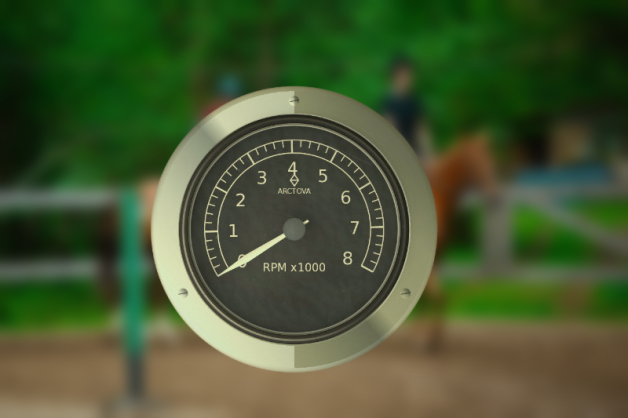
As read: **0** rpm
